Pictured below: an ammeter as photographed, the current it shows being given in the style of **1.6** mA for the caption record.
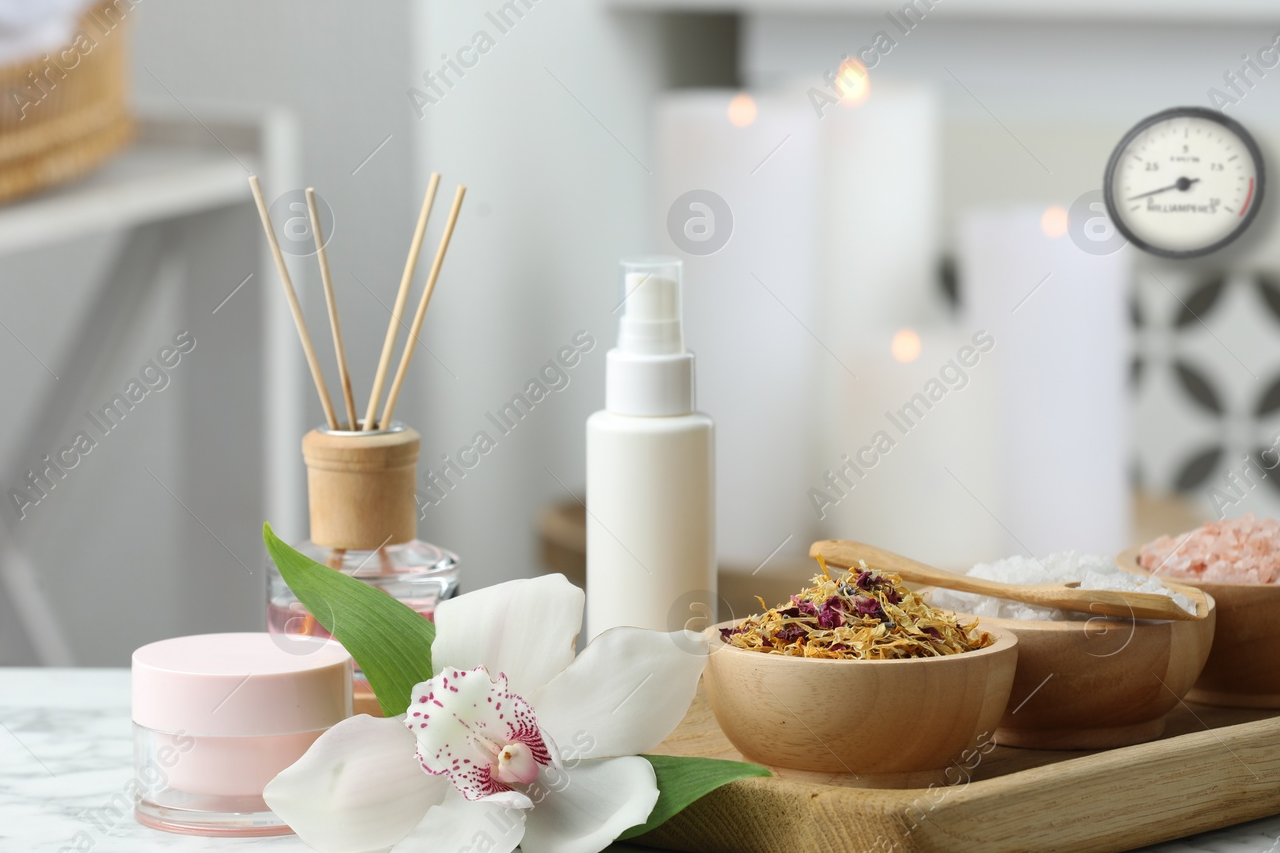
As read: **0.5** mA
